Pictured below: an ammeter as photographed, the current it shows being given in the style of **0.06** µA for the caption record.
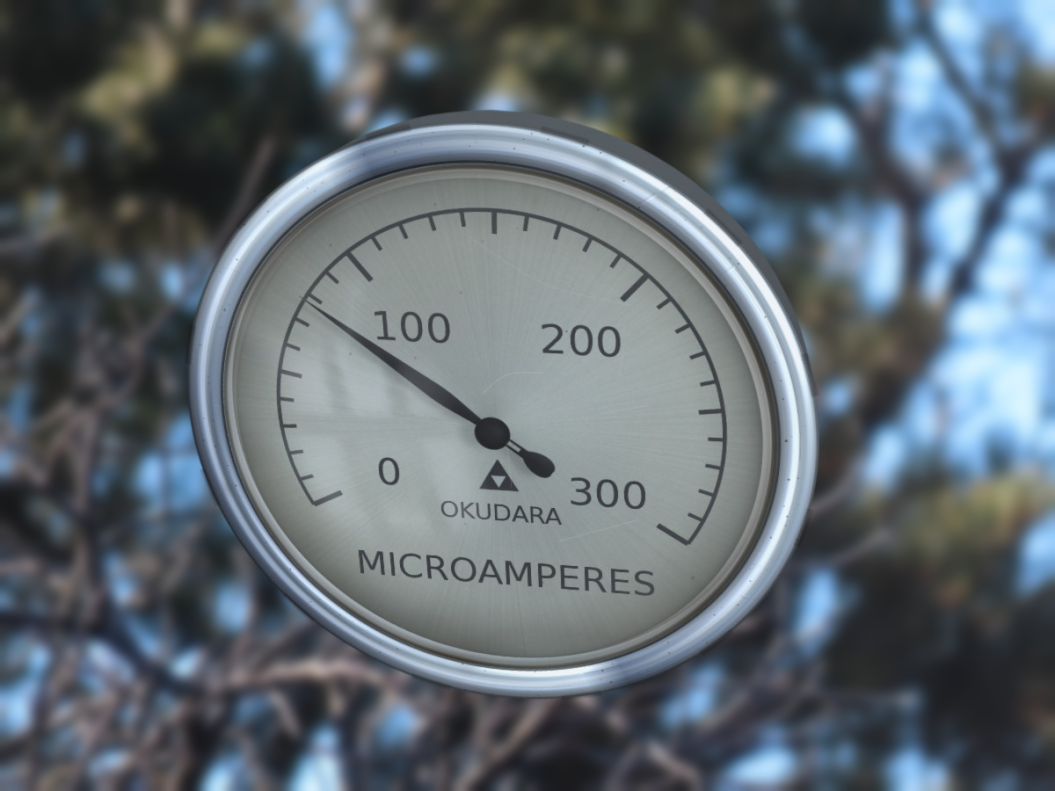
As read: **80** µA
